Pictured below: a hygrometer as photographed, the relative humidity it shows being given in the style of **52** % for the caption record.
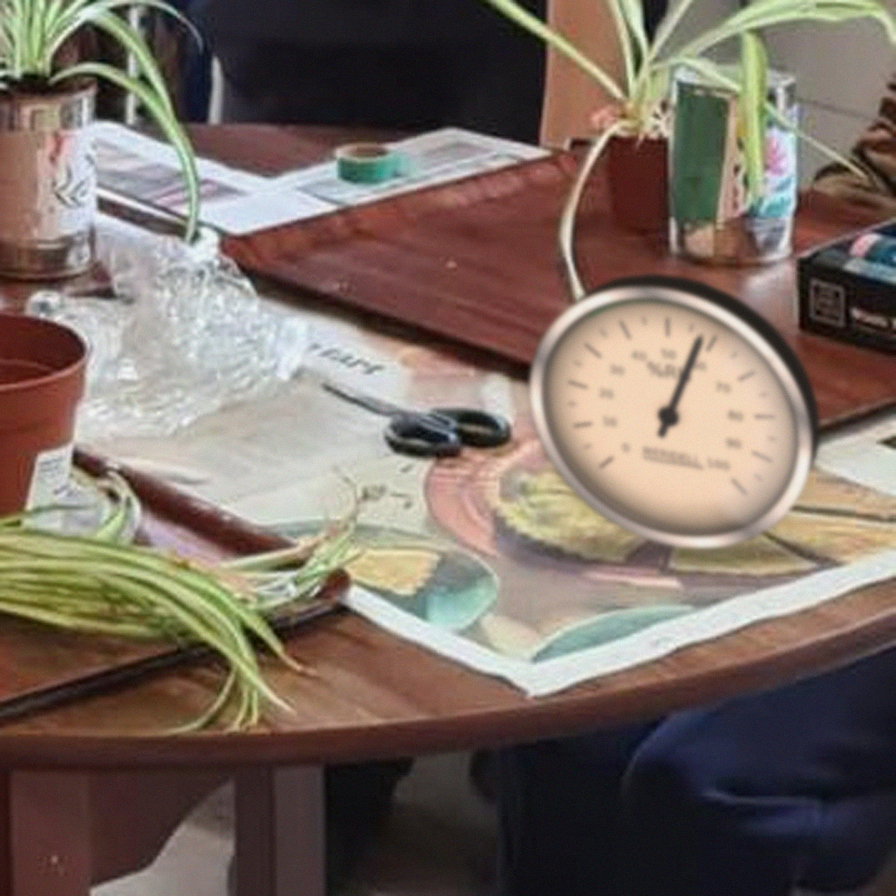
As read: **57.5** %
